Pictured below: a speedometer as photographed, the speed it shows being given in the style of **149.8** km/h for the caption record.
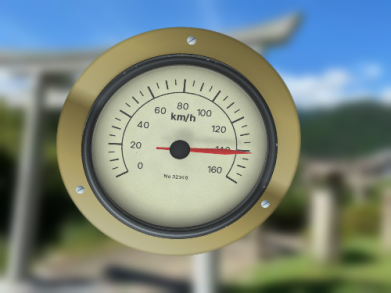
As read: **140** km/h
